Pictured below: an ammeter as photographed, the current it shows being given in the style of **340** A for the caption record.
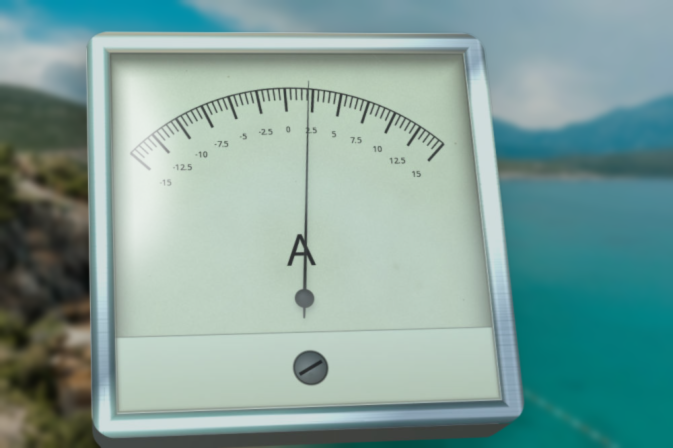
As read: **2** A
